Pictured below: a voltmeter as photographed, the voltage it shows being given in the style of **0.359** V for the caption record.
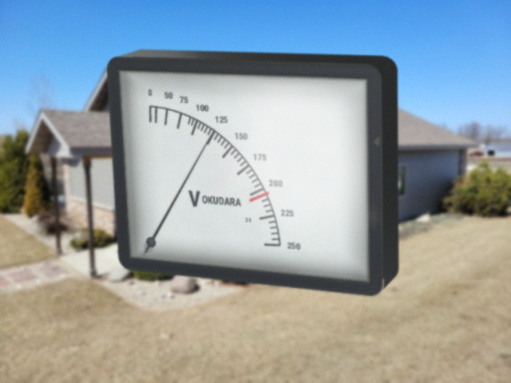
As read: **125** V
